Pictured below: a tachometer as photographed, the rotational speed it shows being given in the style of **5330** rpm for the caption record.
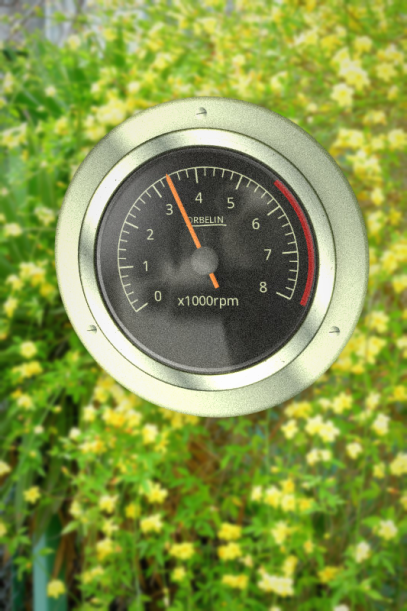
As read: **3400** rpm
